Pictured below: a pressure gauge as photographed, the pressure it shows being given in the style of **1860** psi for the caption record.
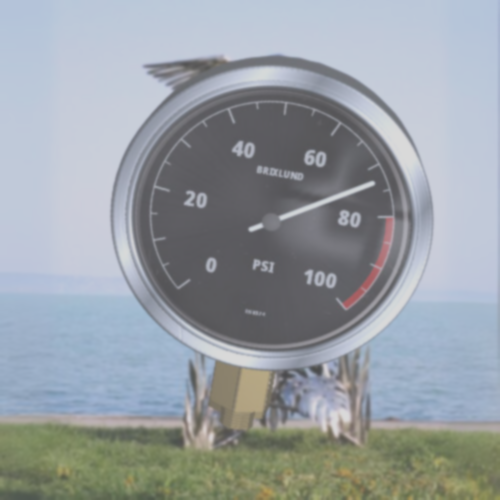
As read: **72.5** psi
